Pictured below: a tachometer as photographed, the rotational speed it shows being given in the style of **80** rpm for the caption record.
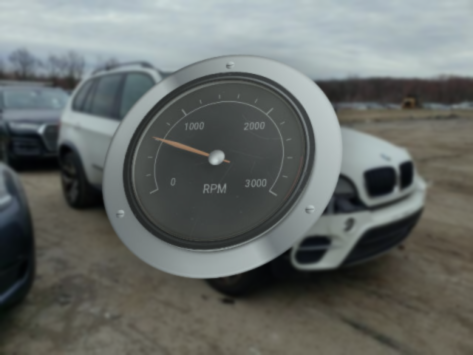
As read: **600** rpm
